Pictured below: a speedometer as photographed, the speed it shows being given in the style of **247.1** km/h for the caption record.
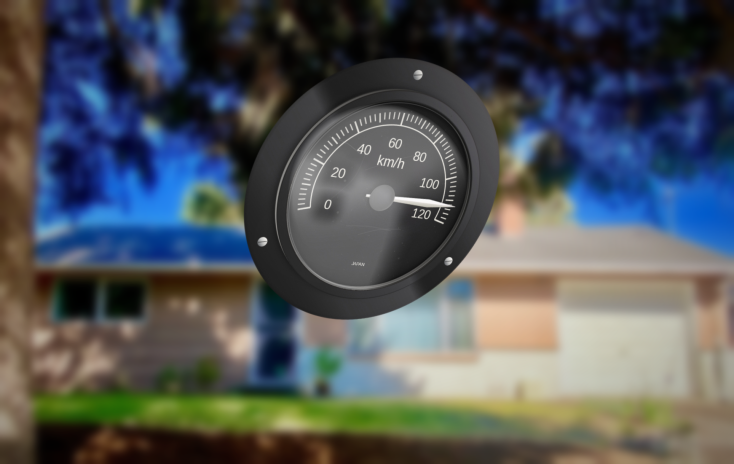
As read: **112** km/h
